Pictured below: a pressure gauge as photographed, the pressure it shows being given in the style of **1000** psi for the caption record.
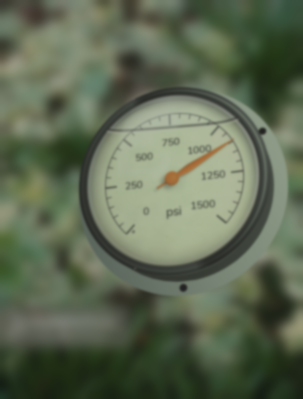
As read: **1100** psi
